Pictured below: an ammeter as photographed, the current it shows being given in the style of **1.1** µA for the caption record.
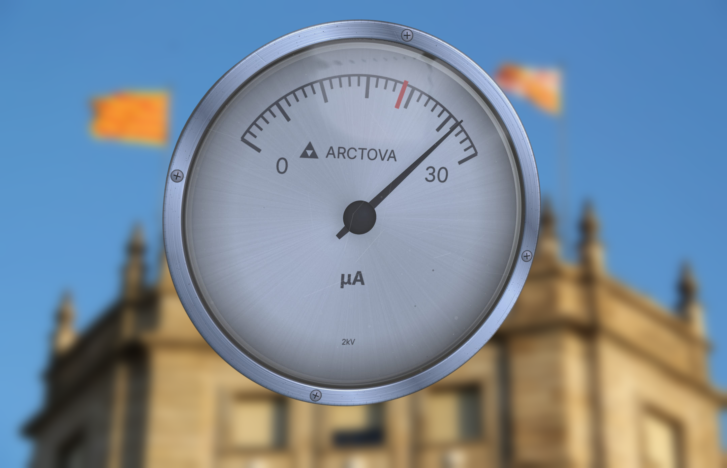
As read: **26** µA
